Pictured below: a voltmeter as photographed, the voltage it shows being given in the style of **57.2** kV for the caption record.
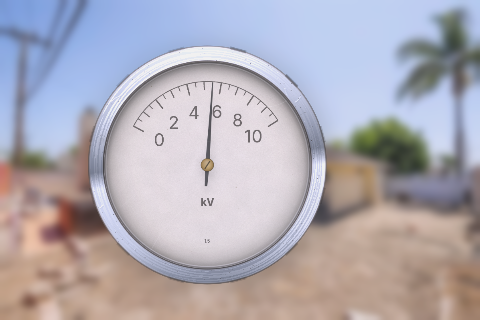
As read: **5.5** kV
